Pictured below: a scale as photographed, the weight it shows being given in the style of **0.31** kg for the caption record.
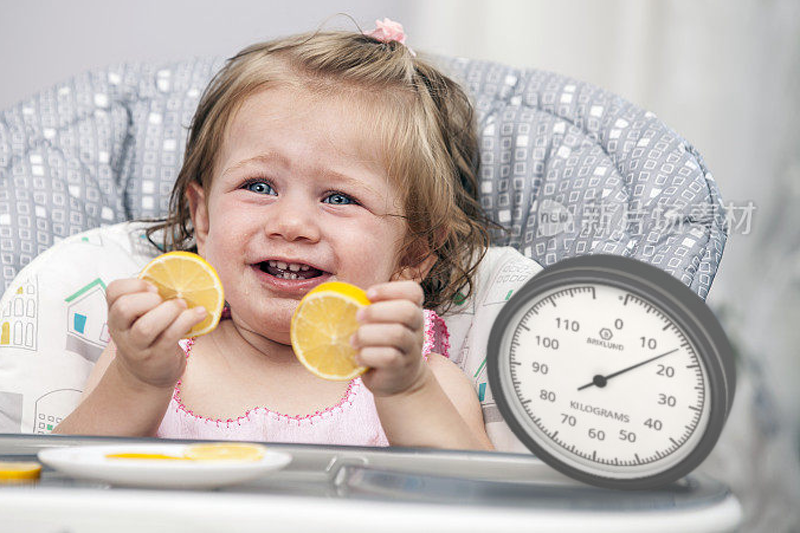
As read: **15** kg
